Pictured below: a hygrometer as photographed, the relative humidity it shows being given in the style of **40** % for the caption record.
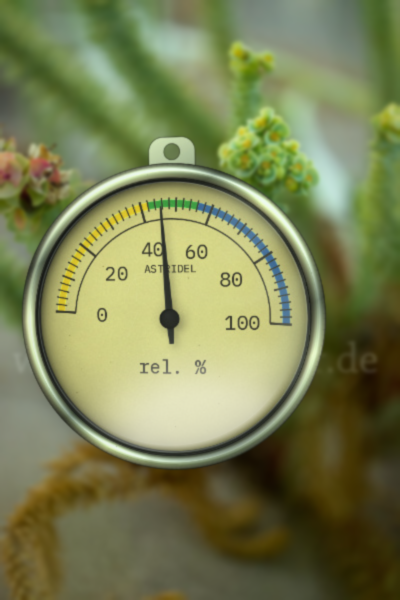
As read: **46** %
